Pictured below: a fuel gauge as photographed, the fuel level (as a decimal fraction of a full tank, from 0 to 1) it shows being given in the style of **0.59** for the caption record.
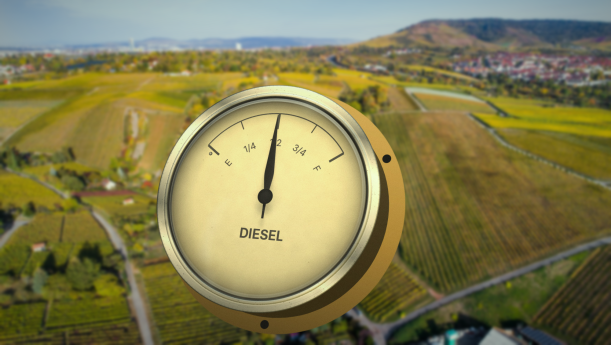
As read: **0.5**
